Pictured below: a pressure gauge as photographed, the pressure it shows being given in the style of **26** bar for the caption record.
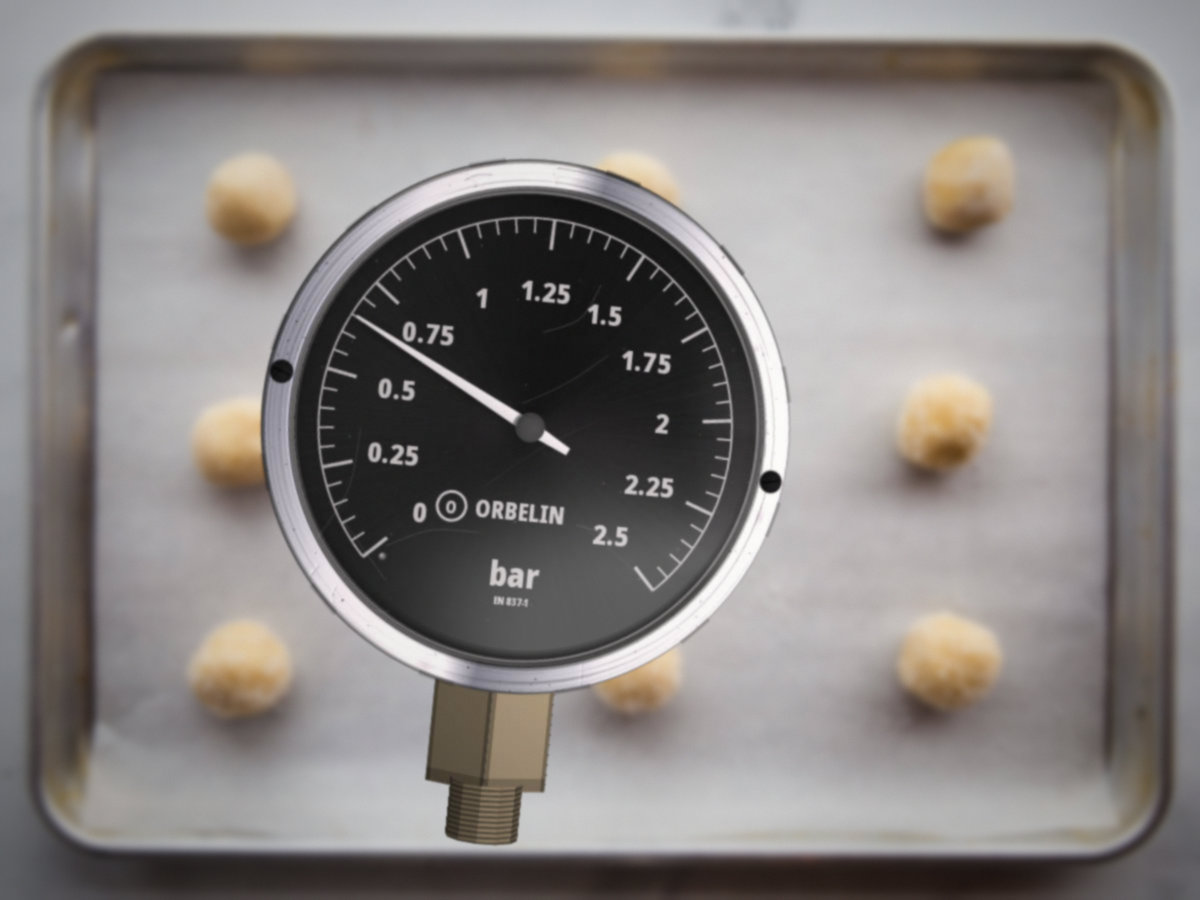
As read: **0.65** bar
